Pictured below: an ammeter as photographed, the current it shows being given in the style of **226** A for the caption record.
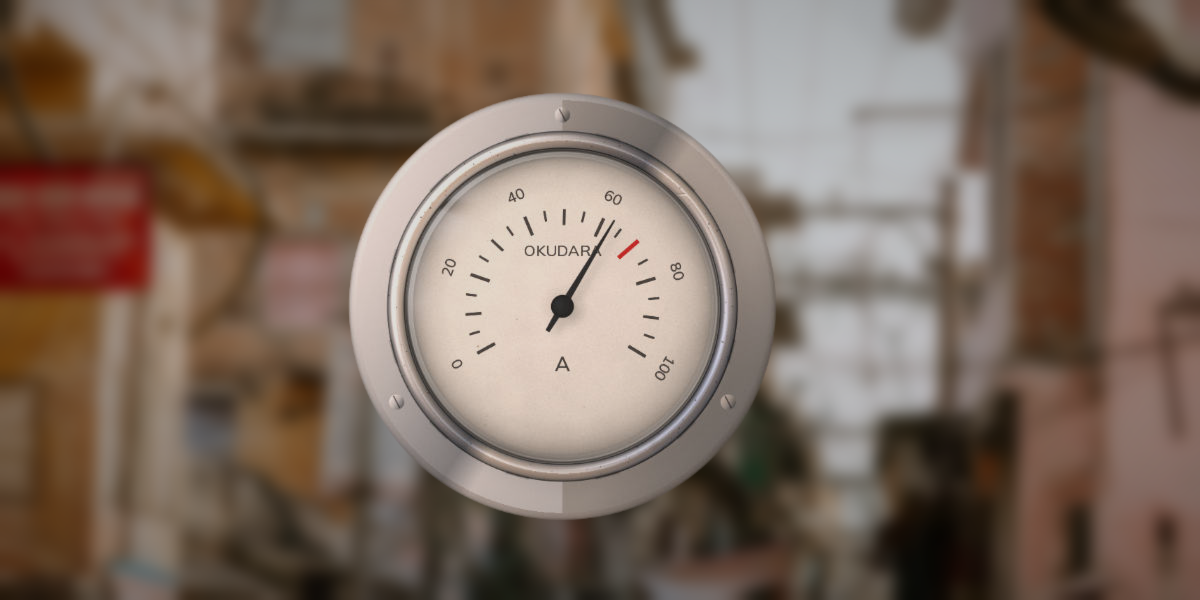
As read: **62.5** A
